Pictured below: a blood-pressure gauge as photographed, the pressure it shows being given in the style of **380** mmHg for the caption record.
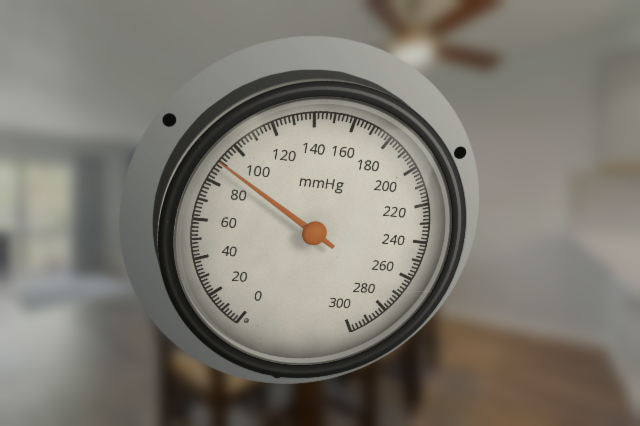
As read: **90** mmHg
